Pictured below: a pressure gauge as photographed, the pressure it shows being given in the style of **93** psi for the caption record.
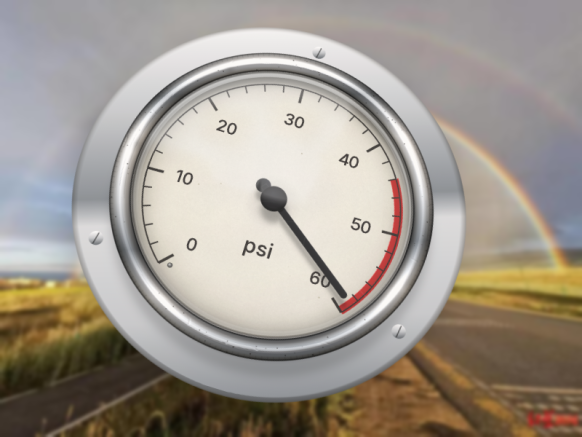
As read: **59** psi
